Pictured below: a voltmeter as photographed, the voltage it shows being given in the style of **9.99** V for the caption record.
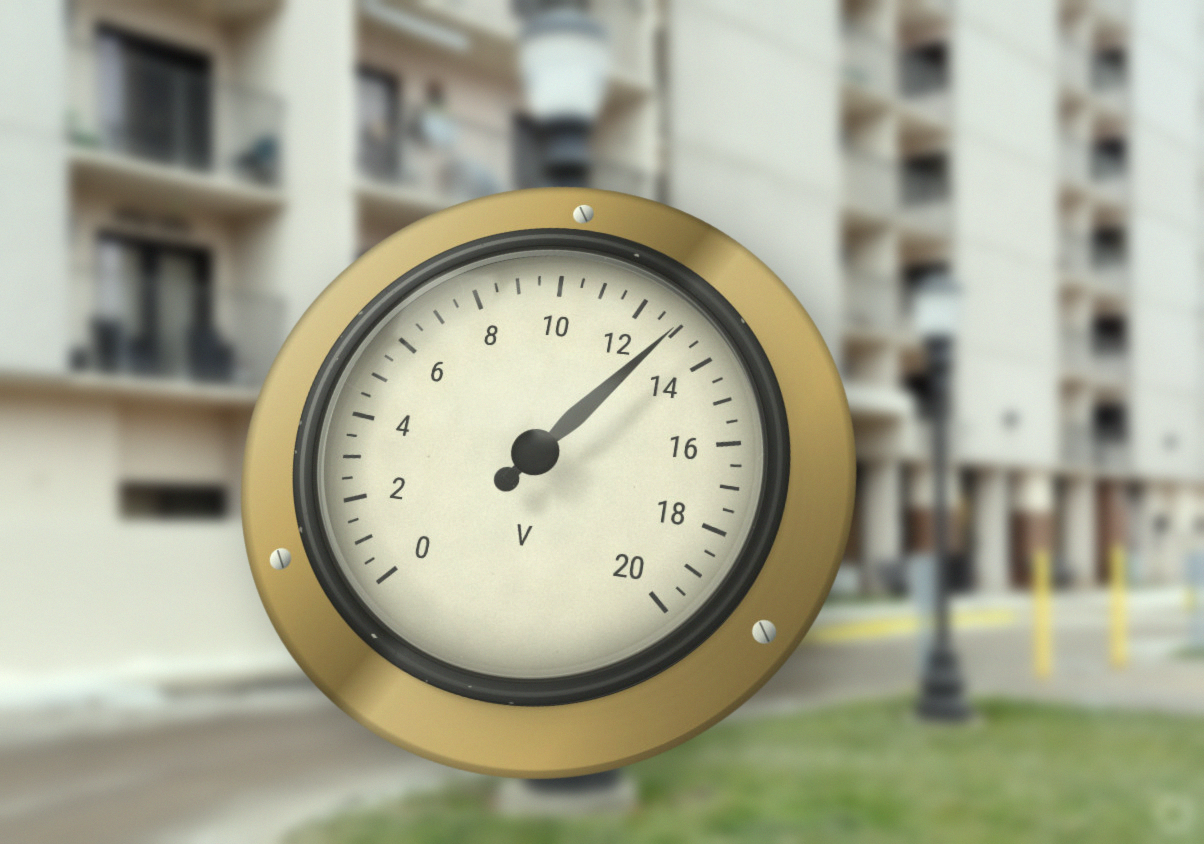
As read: **13** V
